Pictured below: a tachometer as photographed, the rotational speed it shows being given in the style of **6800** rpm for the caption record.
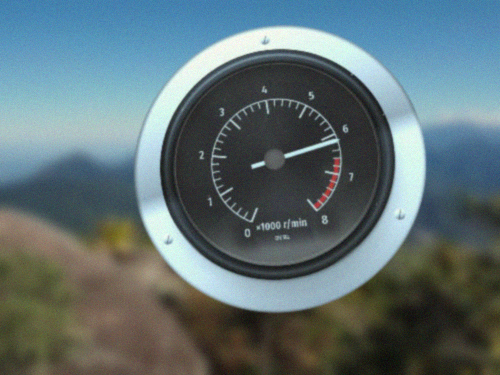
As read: **6200** rpm
